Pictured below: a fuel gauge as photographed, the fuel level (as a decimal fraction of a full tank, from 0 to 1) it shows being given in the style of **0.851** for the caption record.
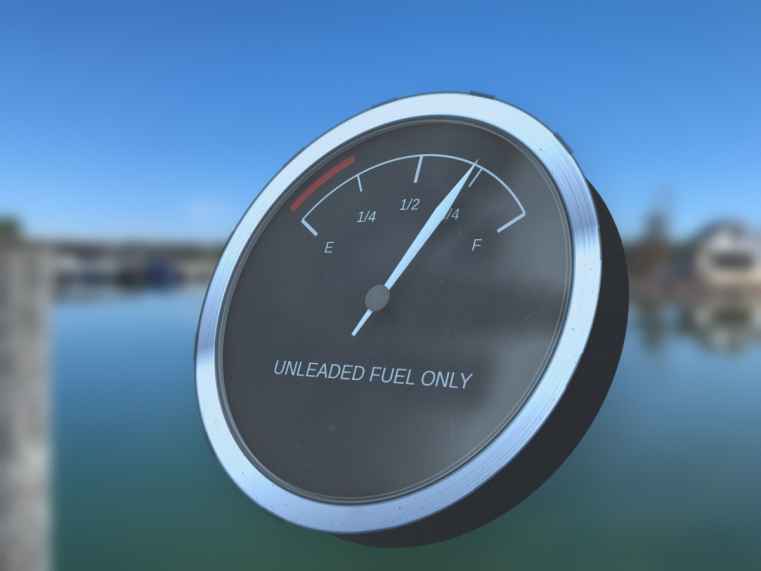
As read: **0.75**
